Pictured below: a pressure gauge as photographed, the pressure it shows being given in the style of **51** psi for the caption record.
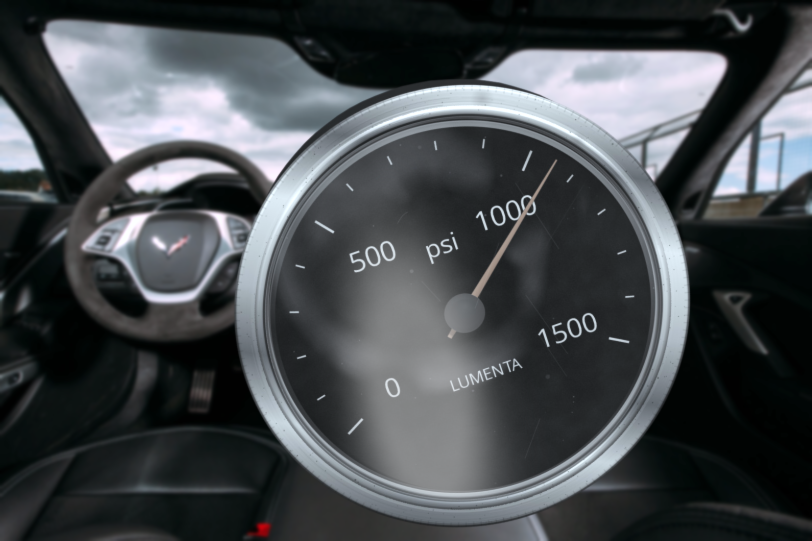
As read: **1050** psi
